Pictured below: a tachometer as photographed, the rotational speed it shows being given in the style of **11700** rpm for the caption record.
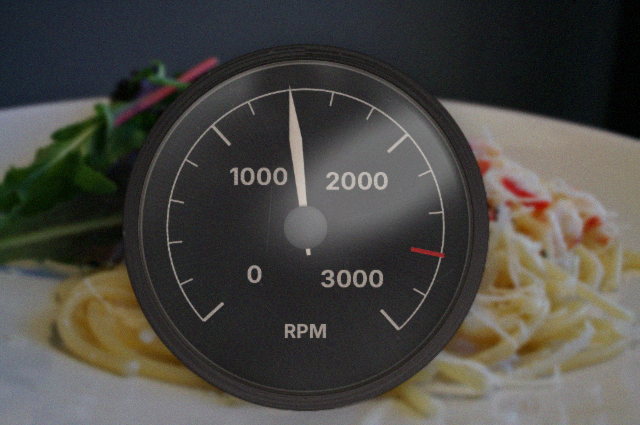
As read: **1400** rpm
